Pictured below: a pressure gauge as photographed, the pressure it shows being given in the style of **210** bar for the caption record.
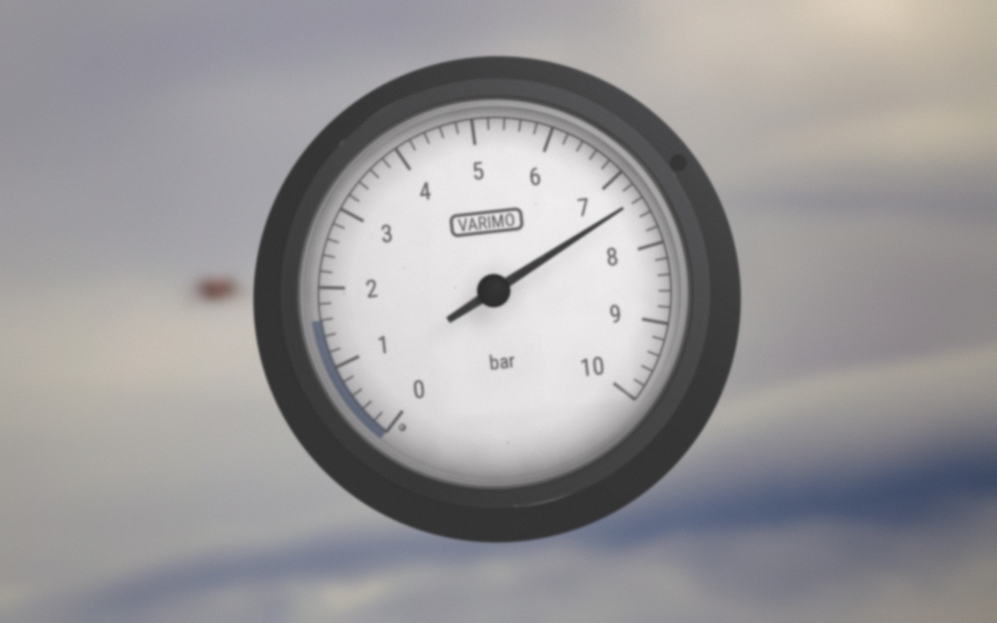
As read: **7.4** bar
